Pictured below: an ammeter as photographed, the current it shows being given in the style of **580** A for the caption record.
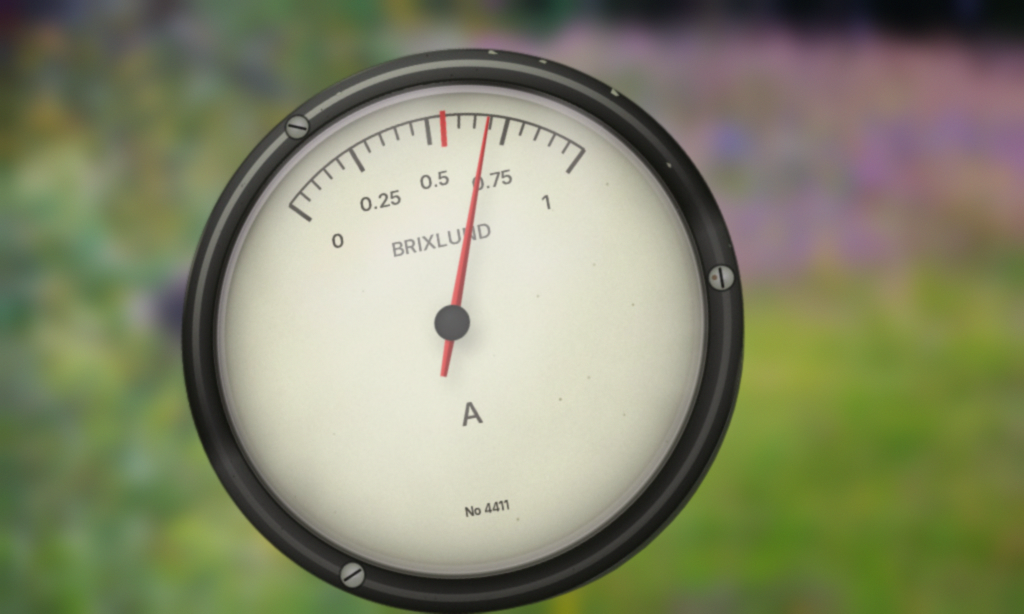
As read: **0.7** A
